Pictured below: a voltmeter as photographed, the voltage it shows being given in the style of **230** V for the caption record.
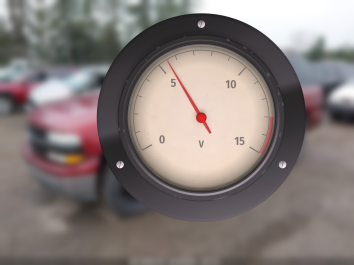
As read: **5.5** V
